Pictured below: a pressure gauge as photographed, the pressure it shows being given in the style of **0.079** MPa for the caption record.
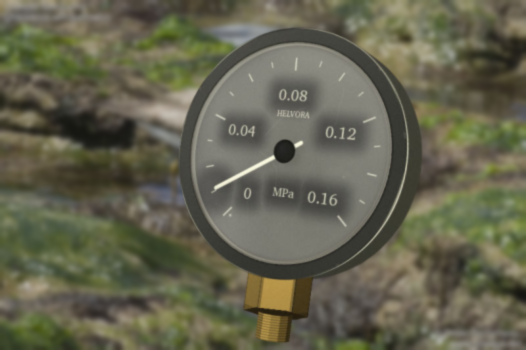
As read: **0.01** MPa
